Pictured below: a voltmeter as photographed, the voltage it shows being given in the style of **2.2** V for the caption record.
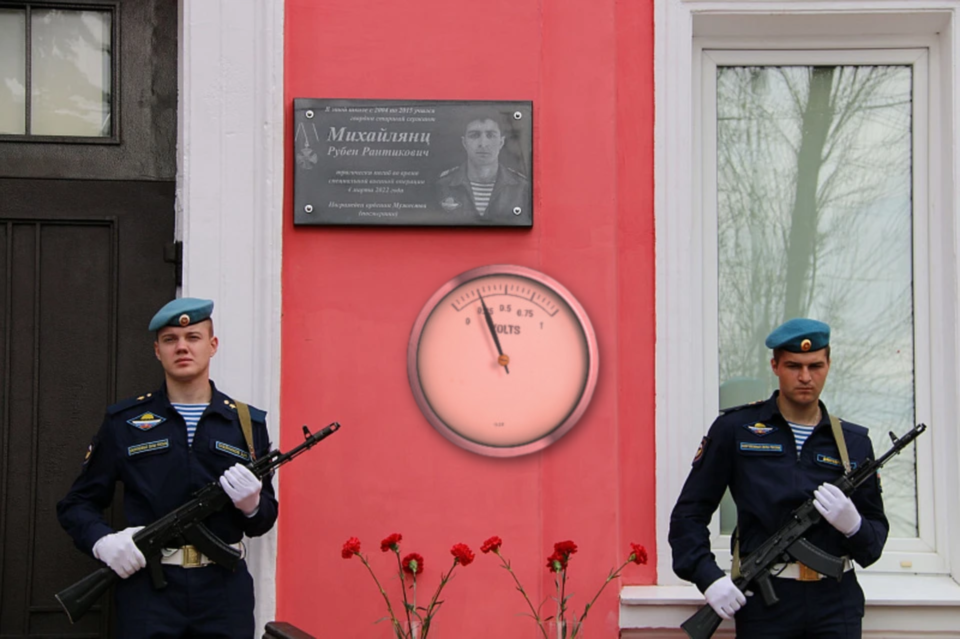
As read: **0.25** V
